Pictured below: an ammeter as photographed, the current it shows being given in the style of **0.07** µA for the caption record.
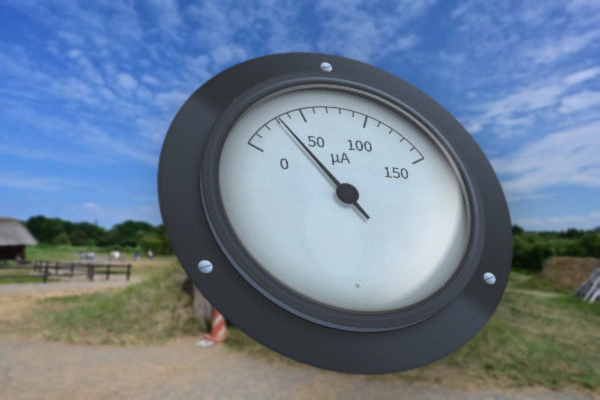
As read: **30** µA
